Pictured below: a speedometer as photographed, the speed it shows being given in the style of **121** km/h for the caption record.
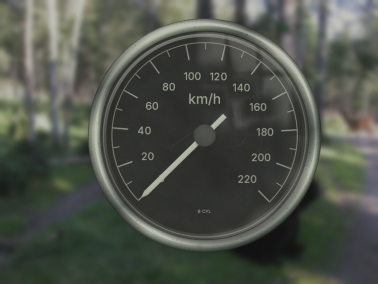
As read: **0** km/h
